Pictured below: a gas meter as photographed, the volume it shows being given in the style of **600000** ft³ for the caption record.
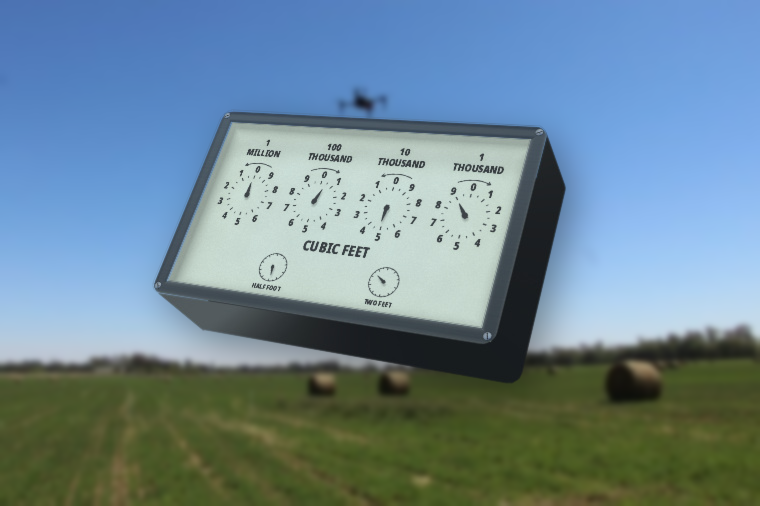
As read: **4900** ft³
